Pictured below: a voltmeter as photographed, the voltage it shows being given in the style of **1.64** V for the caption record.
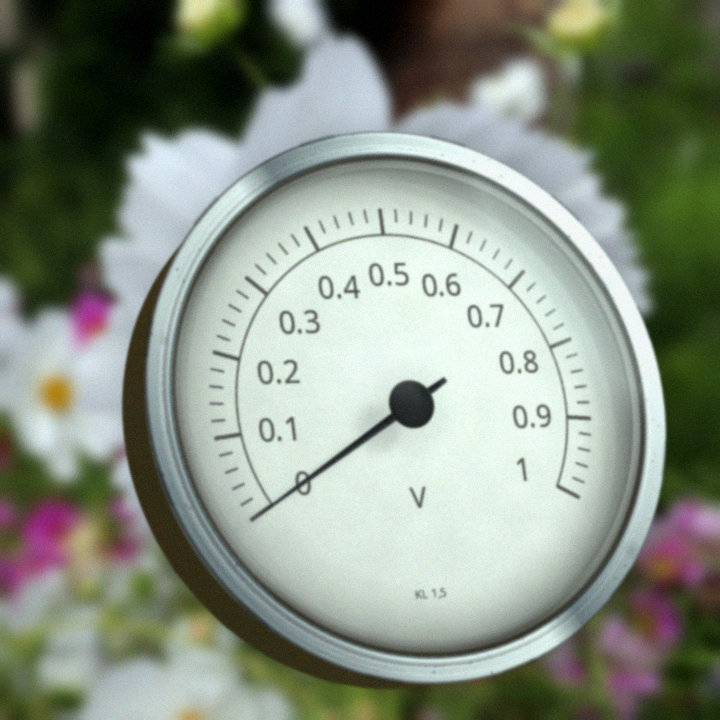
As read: **0** V
